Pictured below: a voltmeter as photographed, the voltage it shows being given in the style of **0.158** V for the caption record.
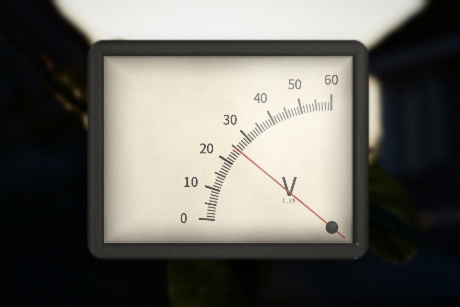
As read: **25** V
